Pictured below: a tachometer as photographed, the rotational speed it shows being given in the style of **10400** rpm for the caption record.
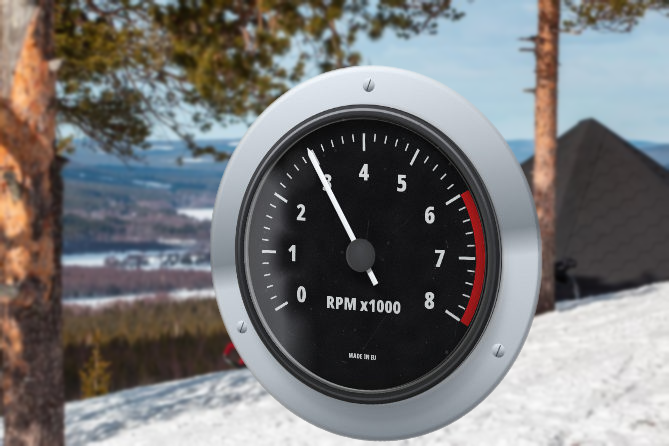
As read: **3000** rpm
